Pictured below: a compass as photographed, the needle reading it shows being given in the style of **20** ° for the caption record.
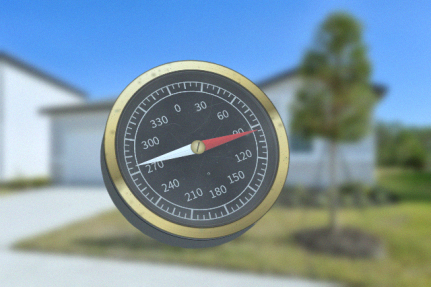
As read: **95** °
